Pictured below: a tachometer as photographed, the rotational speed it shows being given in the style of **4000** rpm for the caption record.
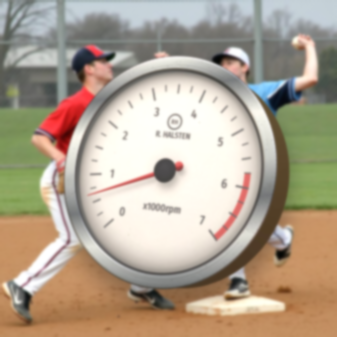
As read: **625** rpm
